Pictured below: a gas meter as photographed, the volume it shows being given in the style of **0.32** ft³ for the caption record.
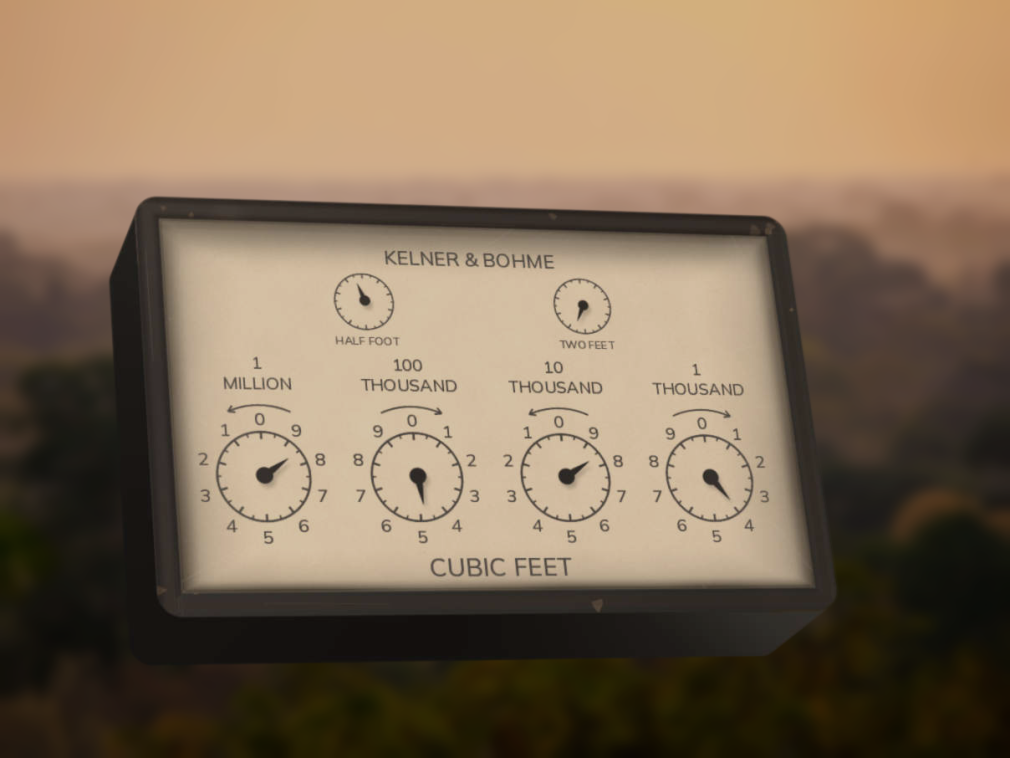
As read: **848400** ft³
